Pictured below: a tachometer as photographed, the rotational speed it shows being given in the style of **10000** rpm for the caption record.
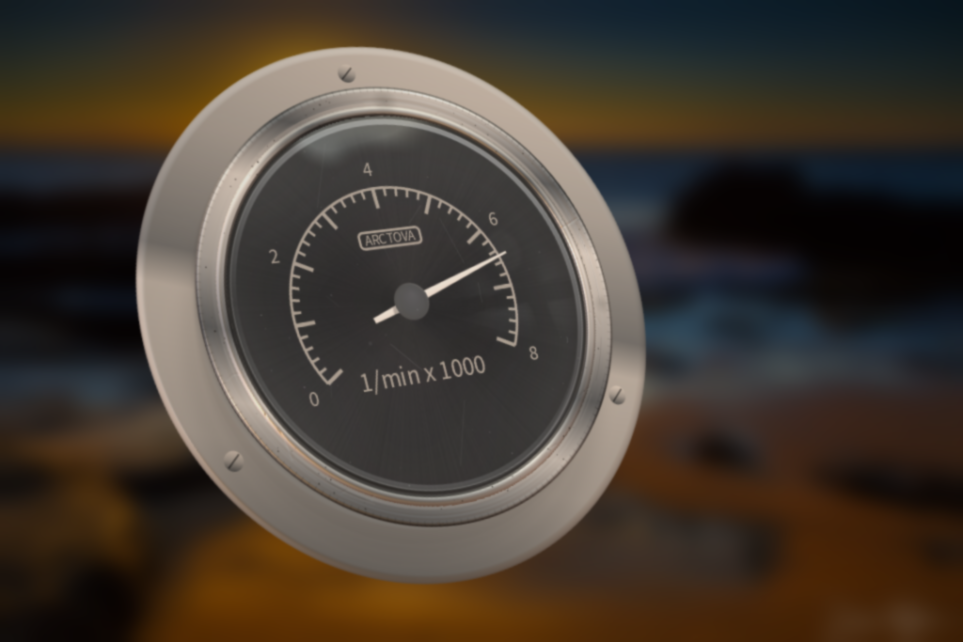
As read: **6500** rpm
